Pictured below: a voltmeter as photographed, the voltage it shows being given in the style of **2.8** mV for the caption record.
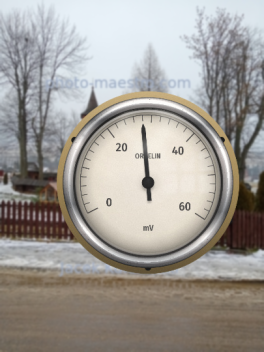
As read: **28** mV
